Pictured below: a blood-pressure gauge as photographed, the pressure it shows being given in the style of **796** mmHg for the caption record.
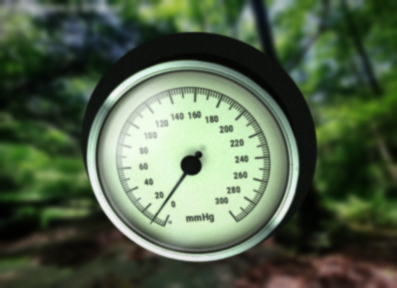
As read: **10** mmHg
